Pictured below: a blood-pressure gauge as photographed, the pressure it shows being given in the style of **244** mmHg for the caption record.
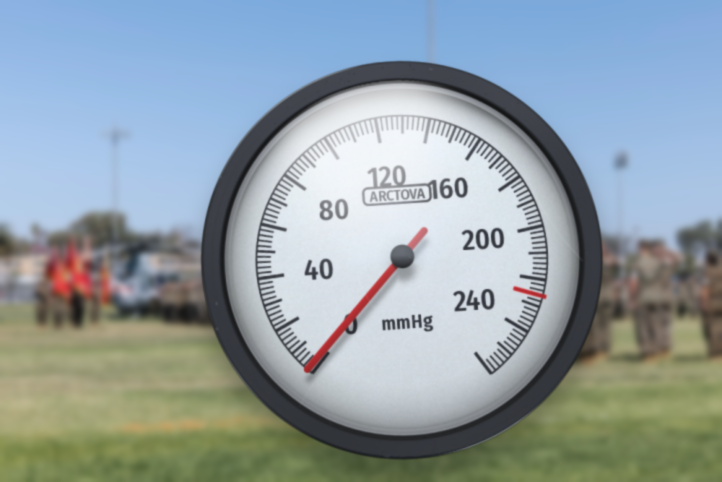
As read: **2** mmHg
